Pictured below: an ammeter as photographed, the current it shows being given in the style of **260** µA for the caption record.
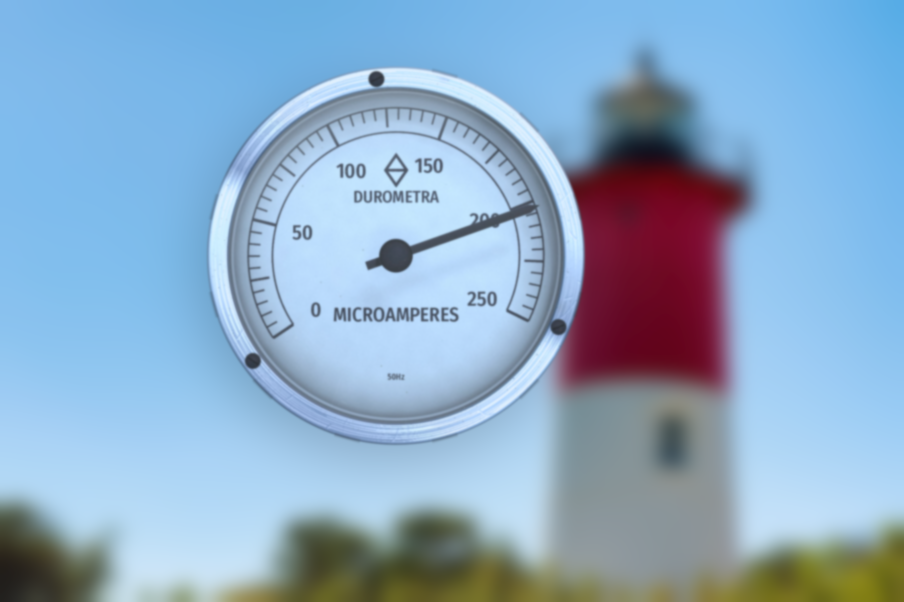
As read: **202.5** µA
